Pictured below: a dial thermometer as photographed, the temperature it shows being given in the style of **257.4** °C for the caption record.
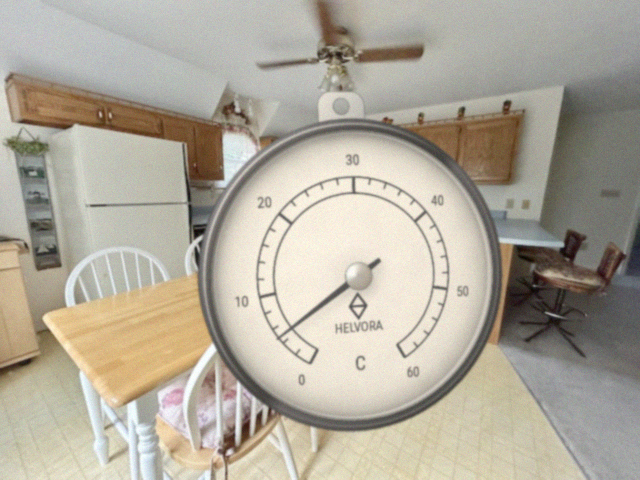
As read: **5** °C
